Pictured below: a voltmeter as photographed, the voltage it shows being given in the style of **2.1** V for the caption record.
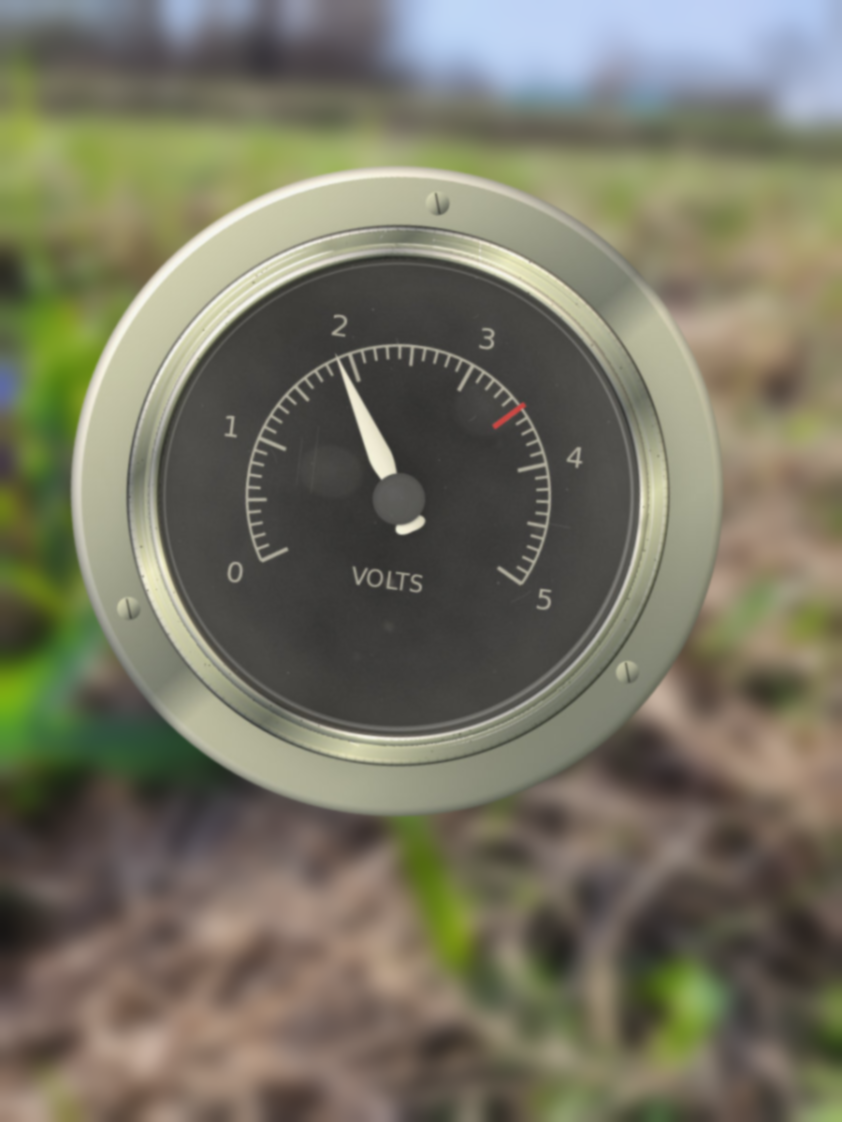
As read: **1.9** V
